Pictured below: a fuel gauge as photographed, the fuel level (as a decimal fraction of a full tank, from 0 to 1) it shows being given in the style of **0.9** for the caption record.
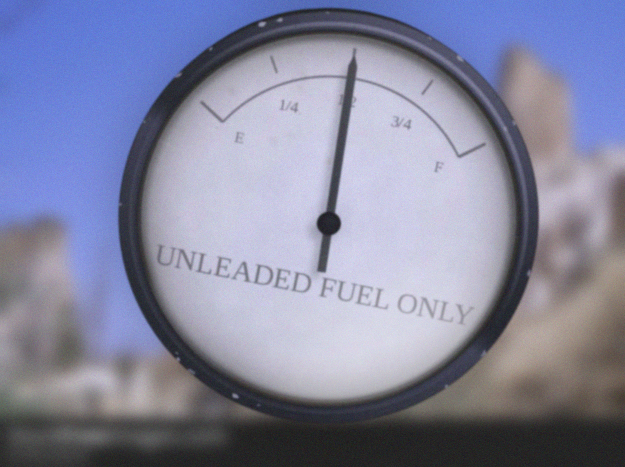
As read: **0.5**
